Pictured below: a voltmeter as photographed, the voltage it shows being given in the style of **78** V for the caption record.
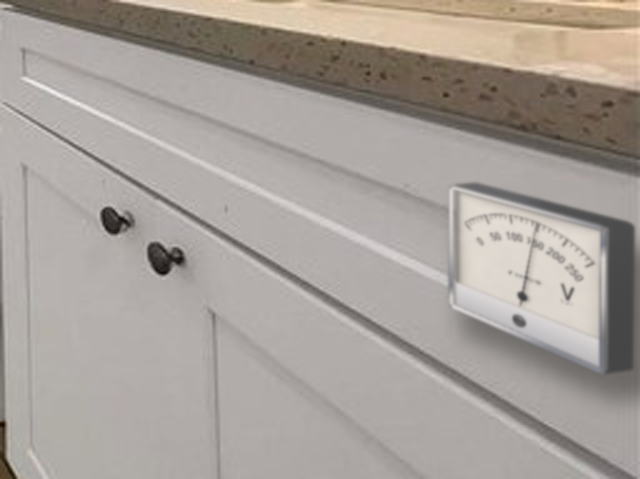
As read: **150** V
